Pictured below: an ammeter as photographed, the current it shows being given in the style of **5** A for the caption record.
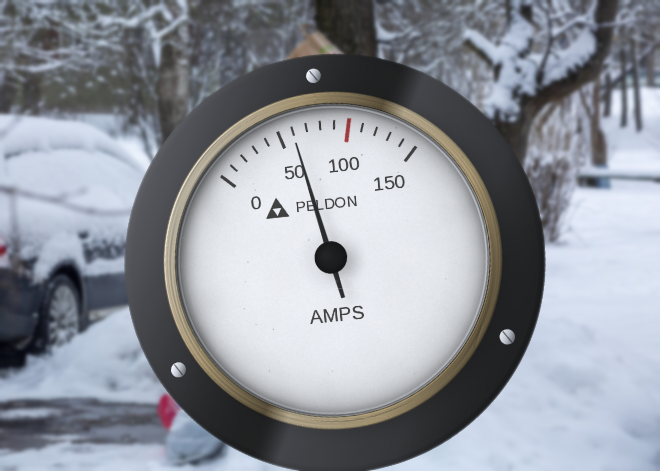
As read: **60** A
